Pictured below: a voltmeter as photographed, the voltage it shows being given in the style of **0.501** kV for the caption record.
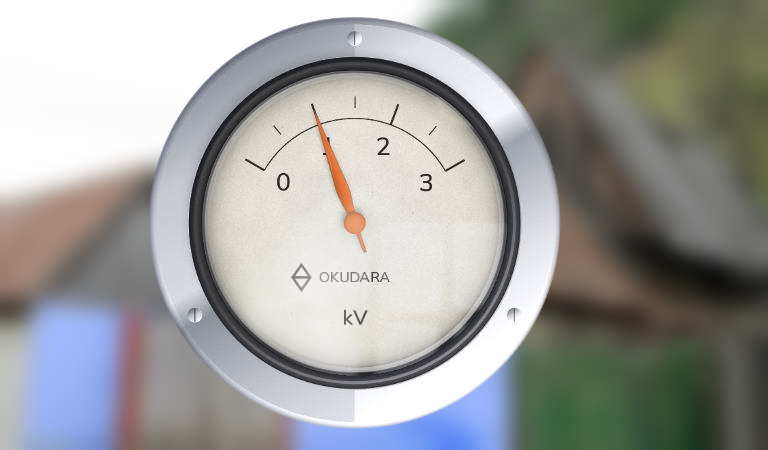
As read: **1** kV
